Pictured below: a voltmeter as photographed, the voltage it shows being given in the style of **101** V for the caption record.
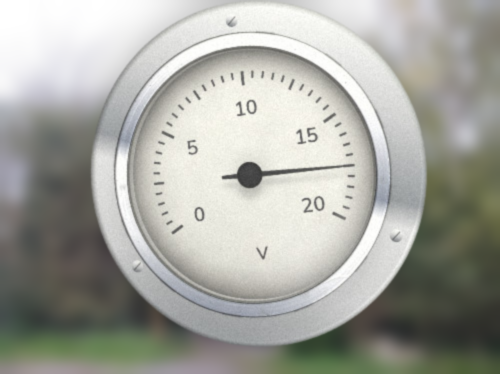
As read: **17.5** V
